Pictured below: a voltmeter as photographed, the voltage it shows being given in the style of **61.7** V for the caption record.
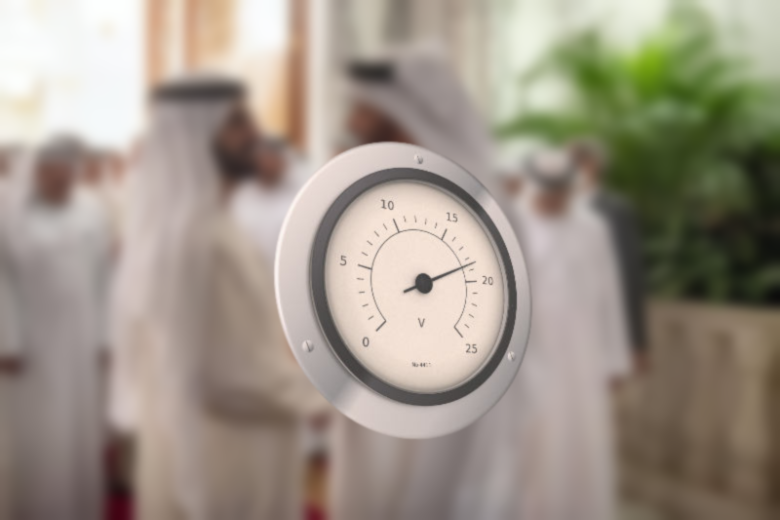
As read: **18.5** V
